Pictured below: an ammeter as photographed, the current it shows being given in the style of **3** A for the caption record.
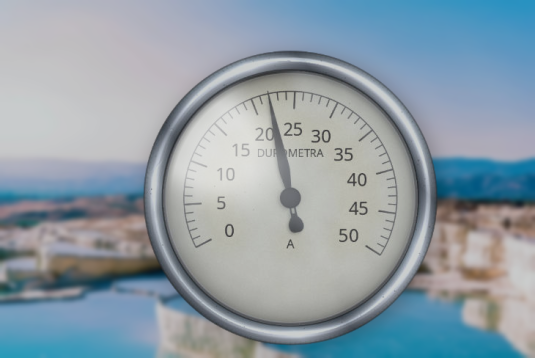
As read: **22** A
